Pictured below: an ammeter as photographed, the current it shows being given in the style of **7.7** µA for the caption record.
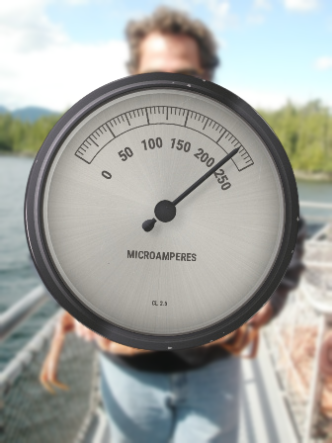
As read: **225** µA
